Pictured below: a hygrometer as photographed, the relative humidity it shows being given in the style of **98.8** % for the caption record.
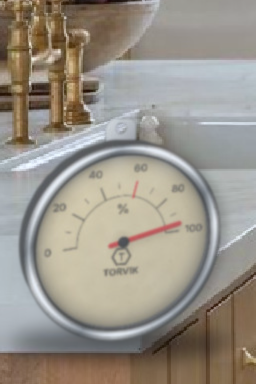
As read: **95** %
